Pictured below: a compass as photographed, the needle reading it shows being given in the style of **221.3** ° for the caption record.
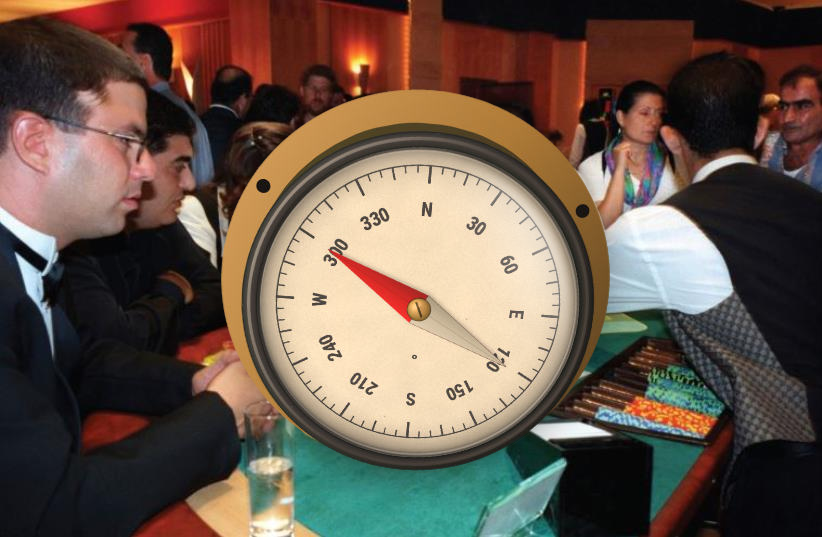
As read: **300** °
